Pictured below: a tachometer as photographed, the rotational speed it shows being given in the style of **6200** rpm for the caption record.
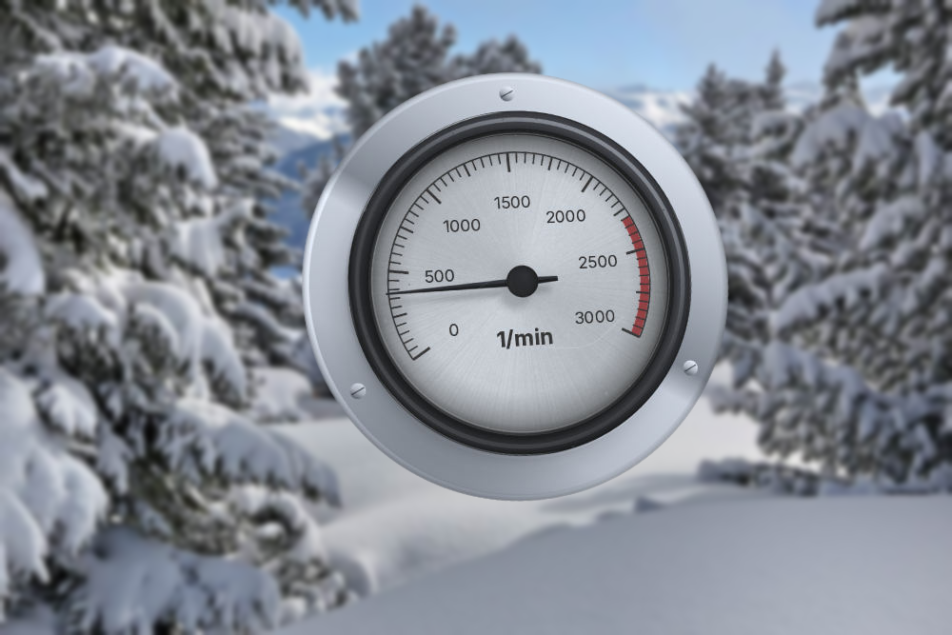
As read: **375** rpm
